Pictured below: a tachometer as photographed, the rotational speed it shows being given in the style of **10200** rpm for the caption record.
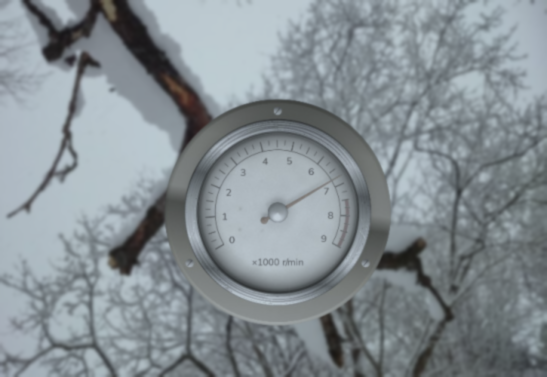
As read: **6750** rpm
